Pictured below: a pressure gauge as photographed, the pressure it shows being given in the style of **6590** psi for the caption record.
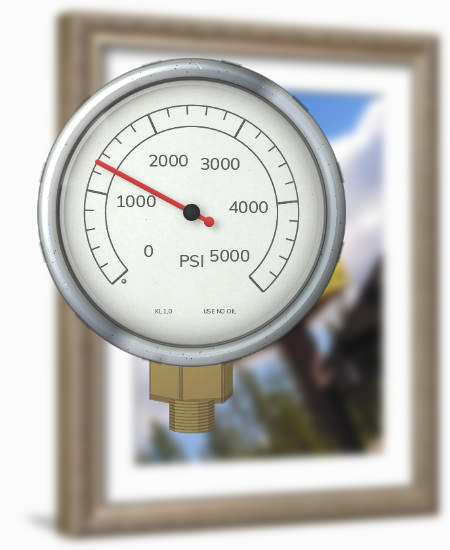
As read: **1300** psi
